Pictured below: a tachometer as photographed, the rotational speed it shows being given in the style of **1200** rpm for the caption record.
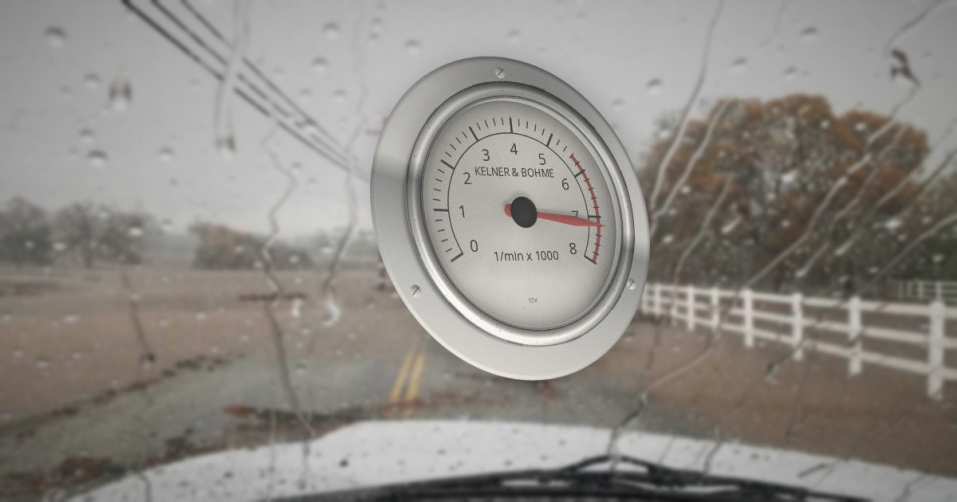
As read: **7200** rpm
